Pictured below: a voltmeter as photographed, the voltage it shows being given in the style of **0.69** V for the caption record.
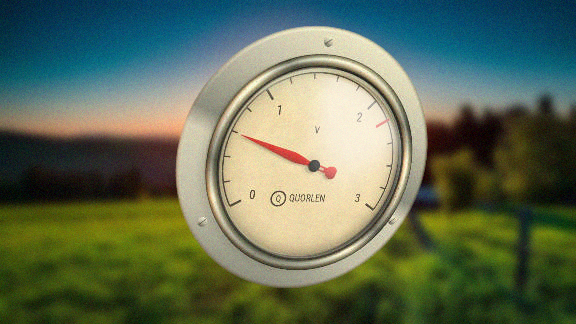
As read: **0.6** V
